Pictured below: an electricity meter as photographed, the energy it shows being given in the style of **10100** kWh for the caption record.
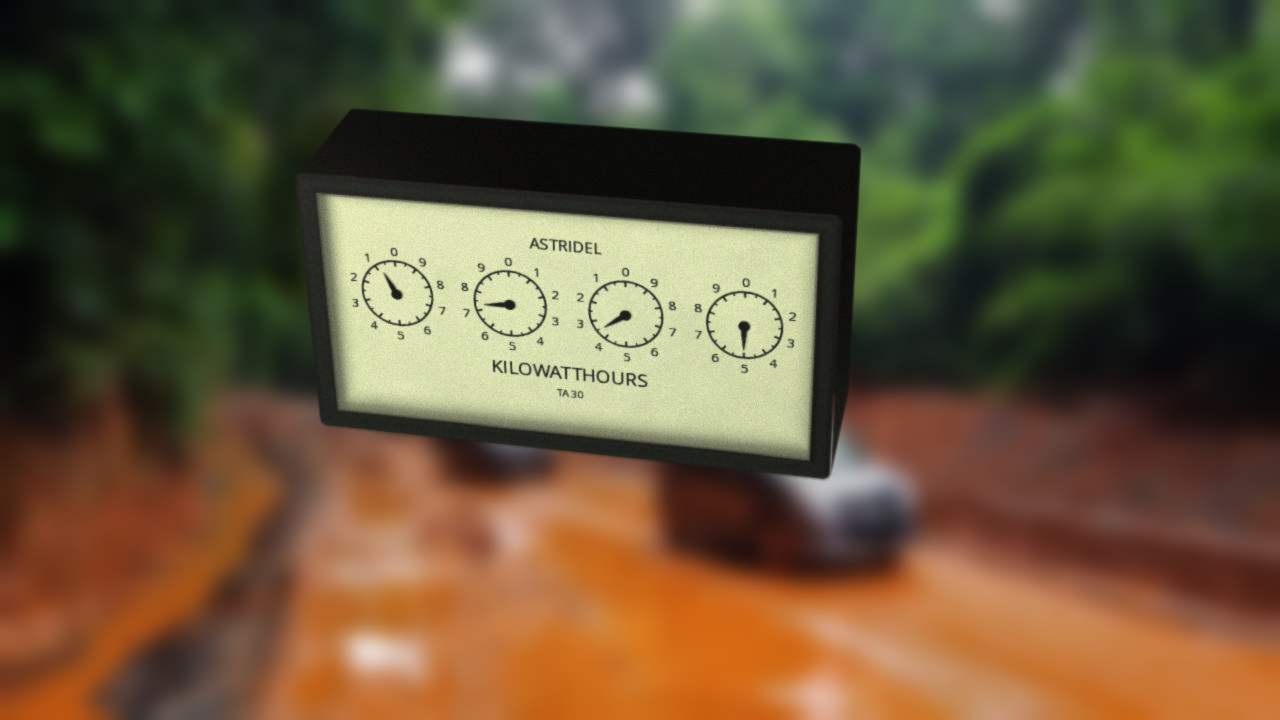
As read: **735** kWh
